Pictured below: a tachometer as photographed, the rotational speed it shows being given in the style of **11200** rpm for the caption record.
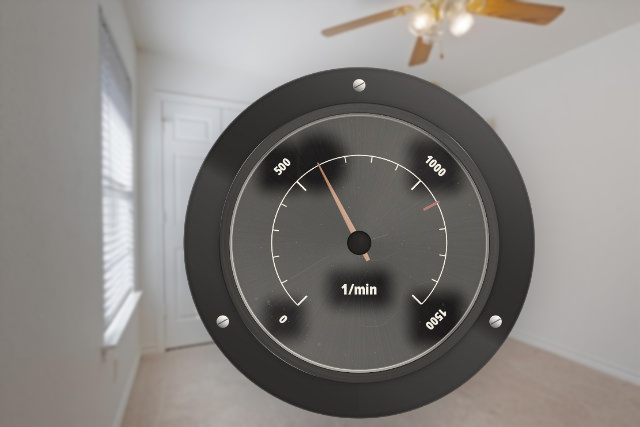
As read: **600** rpm
